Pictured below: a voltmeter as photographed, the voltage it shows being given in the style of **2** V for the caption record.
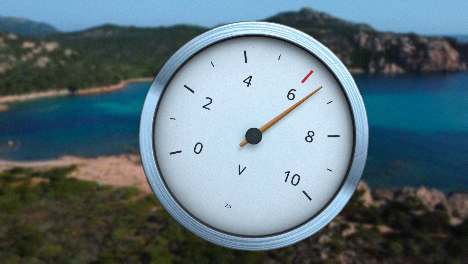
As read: **6.5** V
